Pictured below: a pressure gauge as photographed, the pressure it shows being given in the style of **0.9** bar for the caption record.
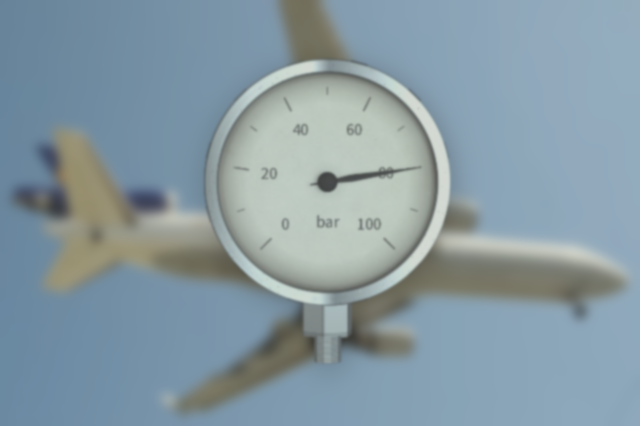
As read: **80** bar
